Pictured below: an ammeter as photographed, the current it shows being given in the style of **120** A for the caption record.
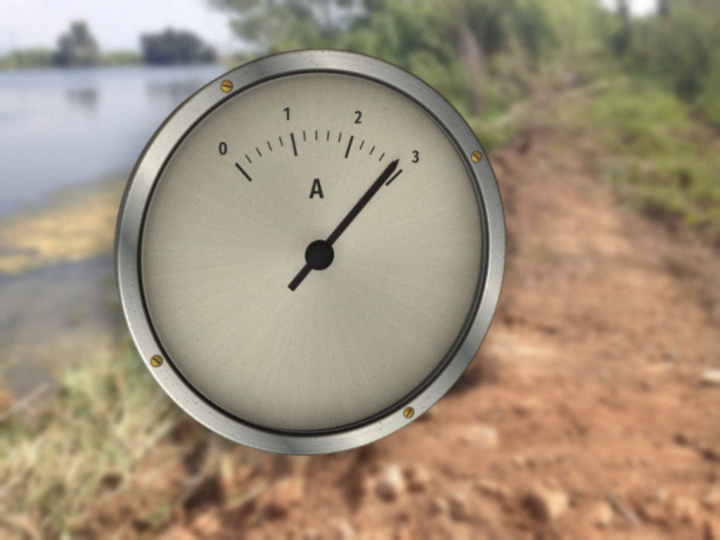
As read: **2.8** A
